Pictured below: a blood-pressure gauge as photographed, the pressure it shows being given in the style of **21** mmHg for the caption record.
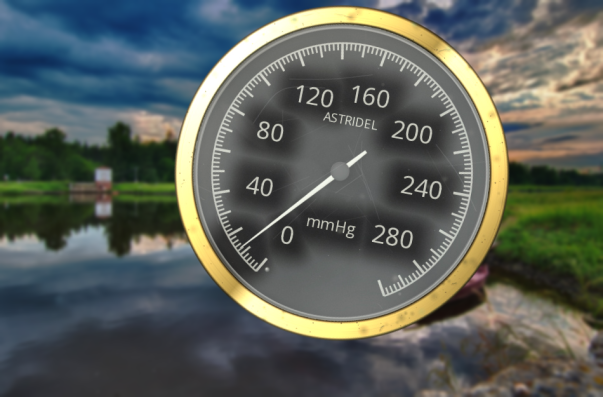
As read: **12** mmHg
